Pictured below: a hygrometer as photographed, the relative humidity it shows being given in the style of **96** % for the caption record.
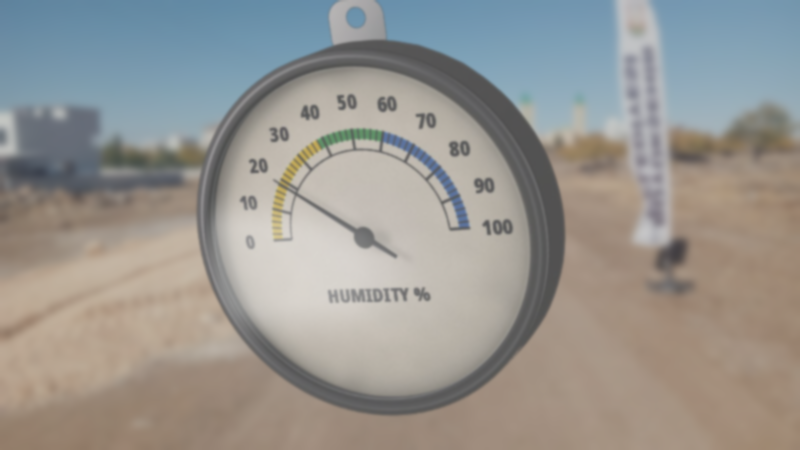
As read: **20** %
